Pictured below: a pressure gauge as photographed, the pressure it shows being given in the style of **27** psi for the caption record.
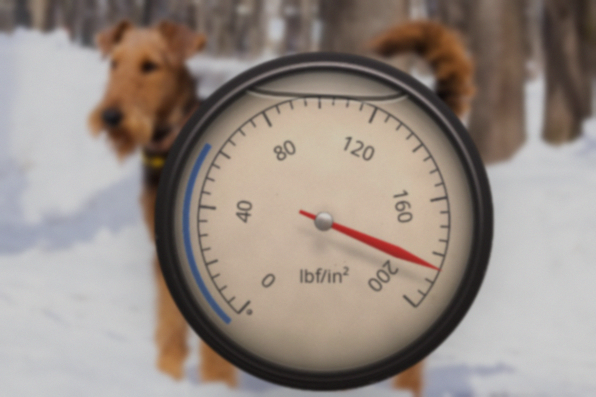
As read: **185** psi
